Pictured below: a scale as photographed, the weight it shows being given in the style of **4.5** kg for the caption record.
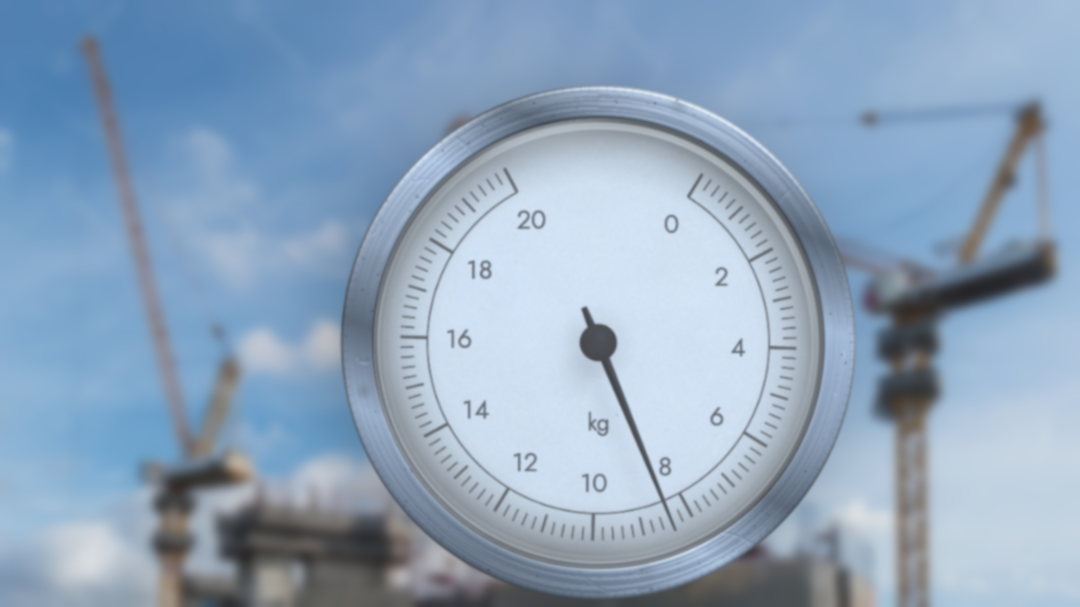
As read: **8.4** kg
